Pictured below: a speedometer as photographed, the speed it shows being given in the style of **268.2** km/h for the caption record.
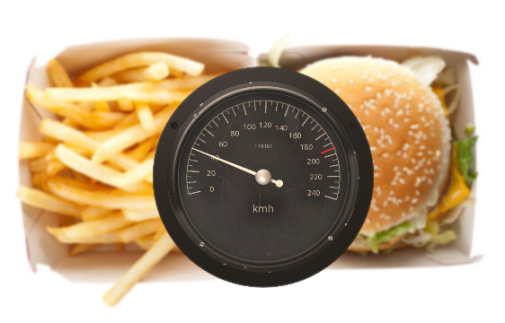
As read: **40** km/h
